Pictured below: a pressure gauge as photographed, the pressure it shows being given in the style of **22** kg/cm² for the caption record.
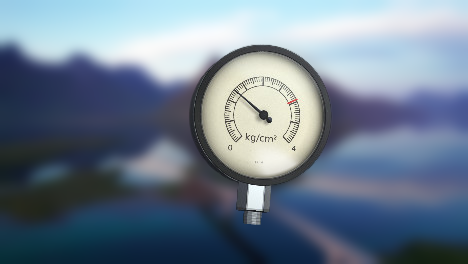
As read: **1.25** kg/cm²
